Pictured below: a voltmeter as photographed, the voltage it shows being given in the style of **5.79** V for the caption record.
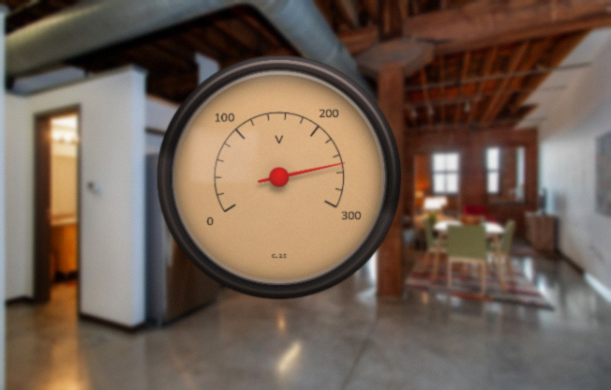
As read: **250** V
